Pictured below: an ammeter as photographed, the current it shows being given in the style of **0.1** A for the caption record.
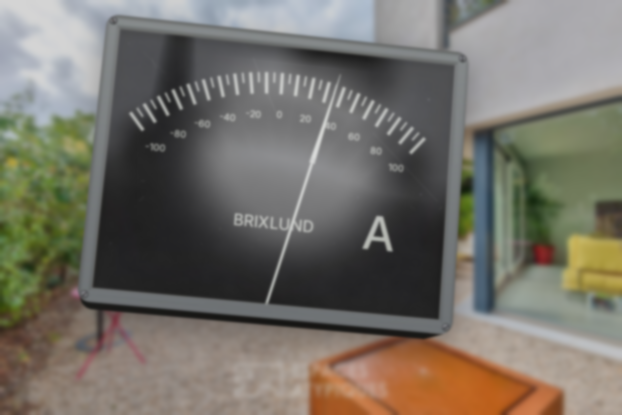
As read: **35** A
